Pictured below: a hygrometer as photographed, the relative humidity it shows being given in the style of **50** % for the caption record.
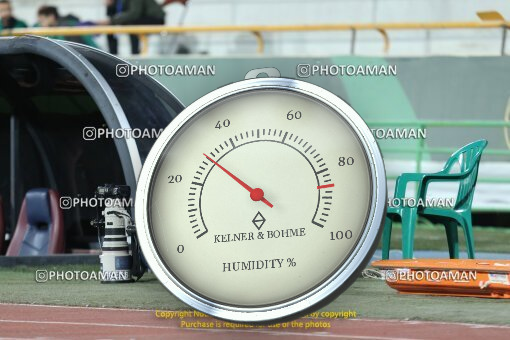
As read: **30** %
